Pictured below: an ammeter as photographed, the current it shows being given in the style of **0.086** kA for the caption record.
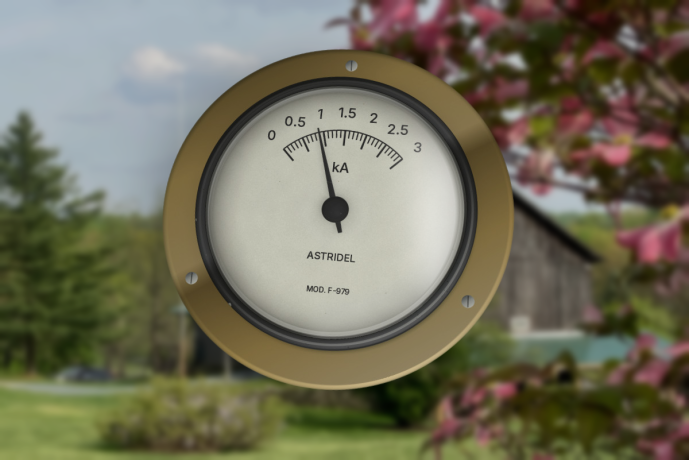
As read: **0.9** kA
